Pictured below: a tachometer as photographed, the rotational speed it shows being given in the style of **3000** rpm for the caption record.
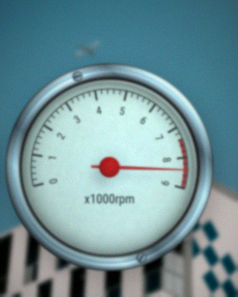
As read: **8400** rpm
